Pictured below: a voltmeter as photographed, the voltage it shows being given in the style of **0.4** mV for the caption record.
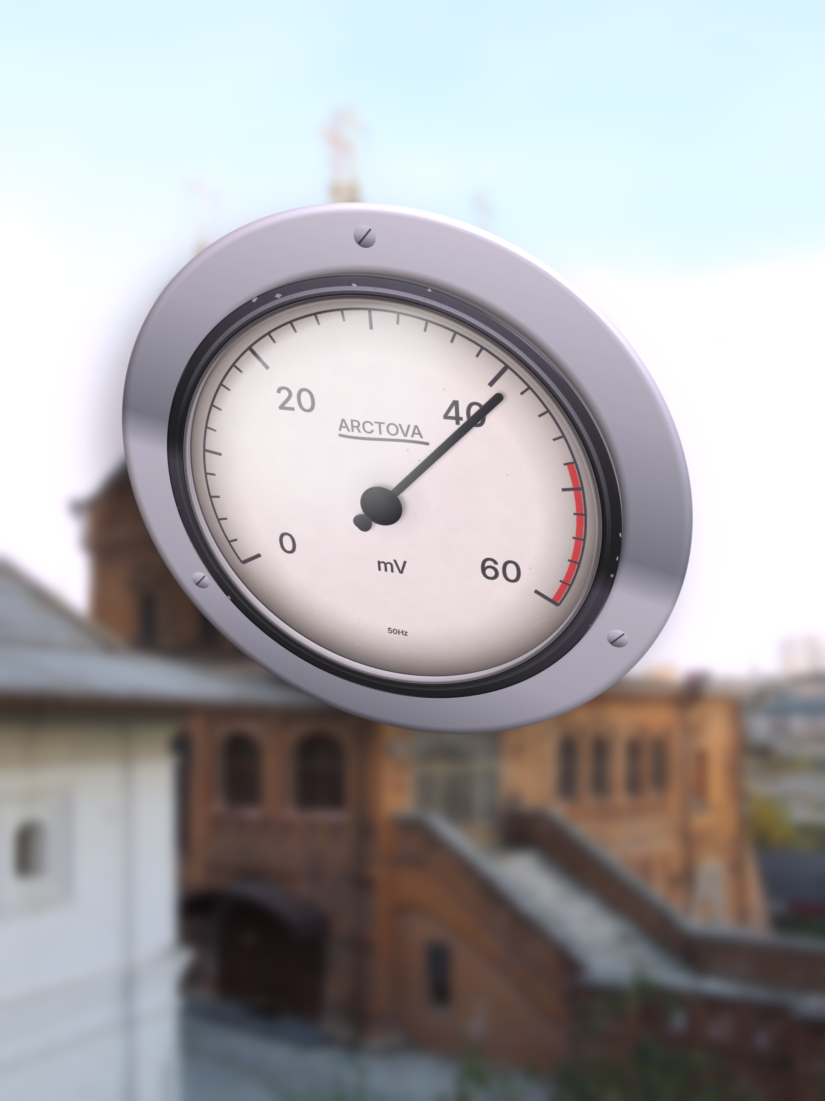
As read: **41** mV
